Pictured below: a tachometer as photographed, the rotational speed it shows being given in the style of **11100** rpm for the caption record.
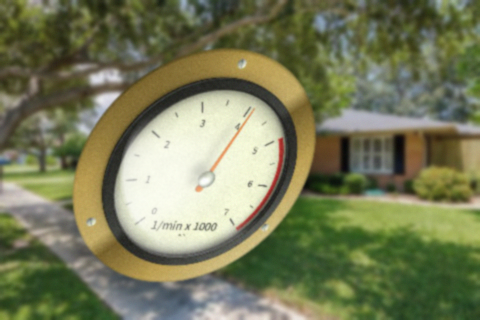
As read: **4000** rpm
